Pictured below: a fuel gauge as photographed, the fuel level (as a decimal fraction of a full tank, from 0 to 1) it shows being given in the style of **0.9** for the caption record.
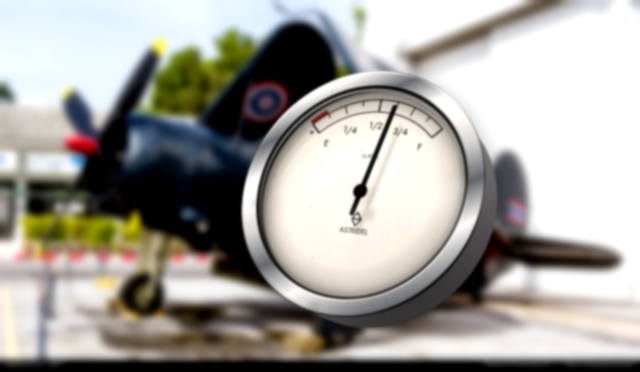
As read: **0.625**
